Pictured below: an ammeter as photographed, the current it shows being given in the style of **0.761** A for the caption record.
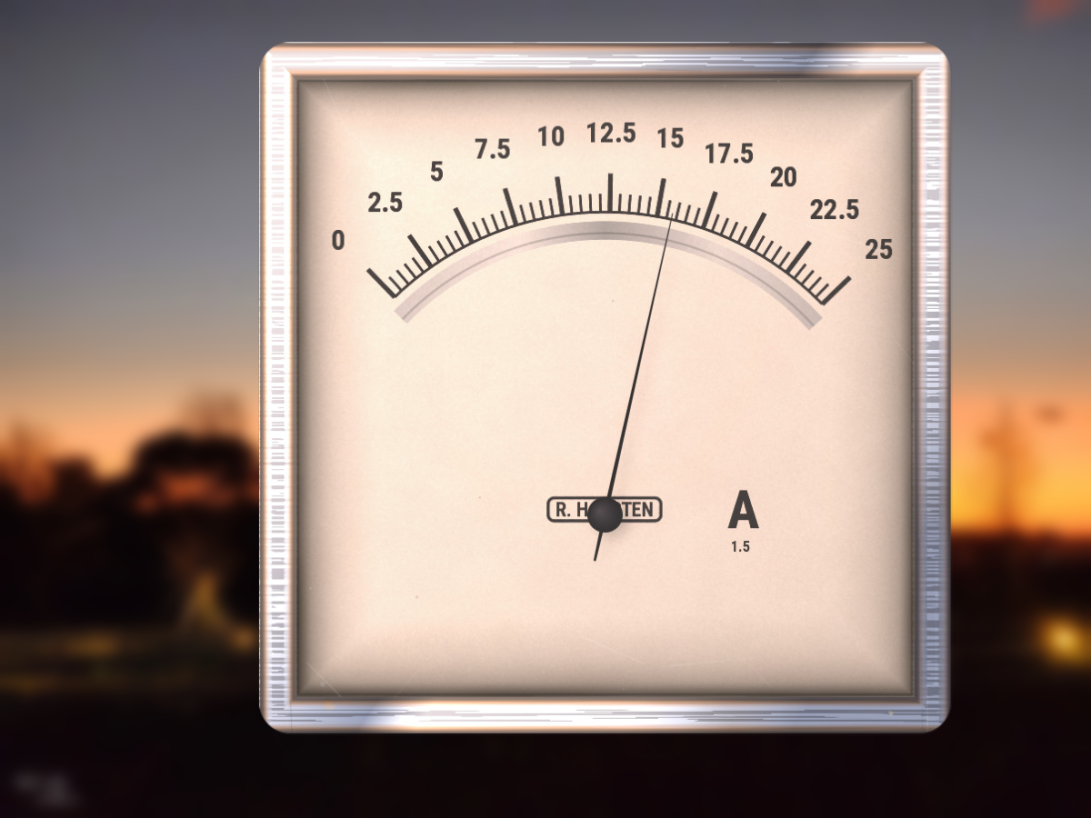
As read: **15.75** A
